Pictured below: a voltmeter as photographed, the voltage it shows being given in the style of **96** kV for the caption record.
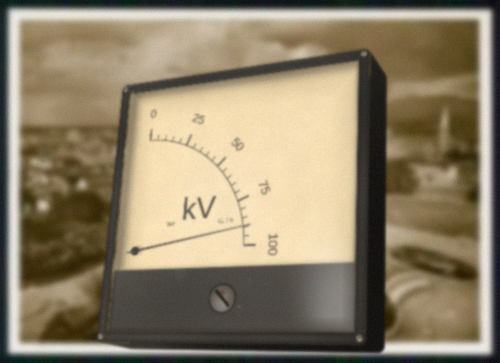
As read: **90** kV
